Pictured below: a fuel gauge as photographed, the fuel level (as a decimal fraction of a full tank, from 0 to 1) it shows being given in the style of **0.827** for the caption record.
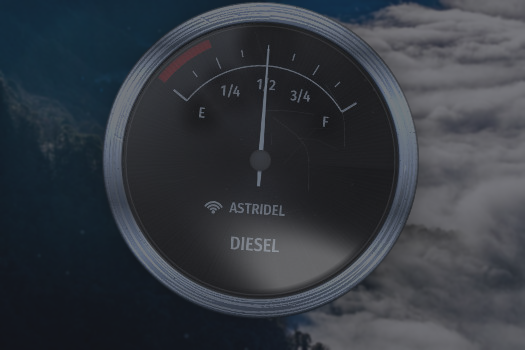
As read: **0.5**
